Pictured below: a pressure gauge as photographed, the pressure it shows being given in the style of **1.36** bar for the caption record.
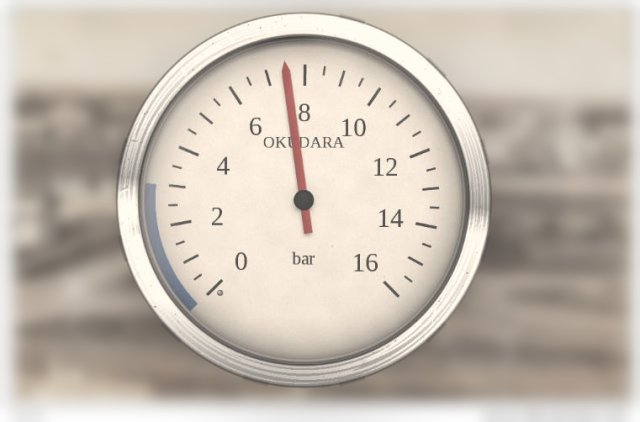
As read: **7.5** bar
